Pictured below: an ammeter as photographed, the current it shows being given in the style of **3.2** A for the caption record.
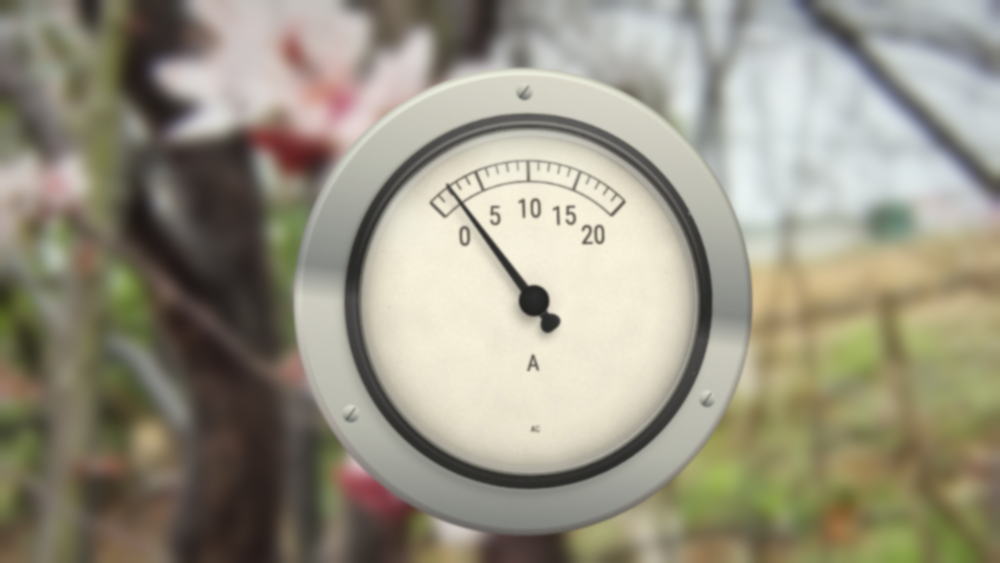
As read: **2** A
